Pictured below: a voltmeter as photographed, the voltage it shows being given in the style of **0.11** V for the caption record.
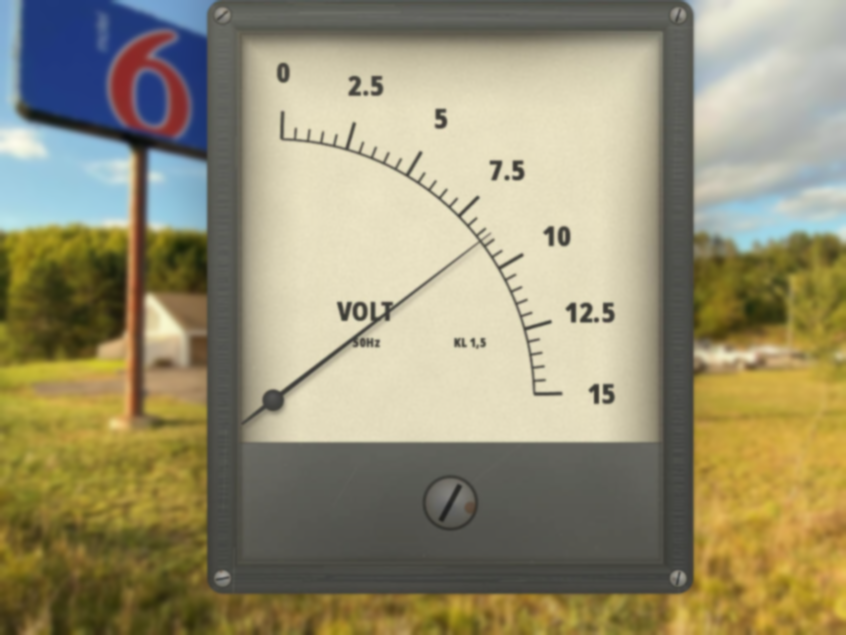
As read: **8.75** V
